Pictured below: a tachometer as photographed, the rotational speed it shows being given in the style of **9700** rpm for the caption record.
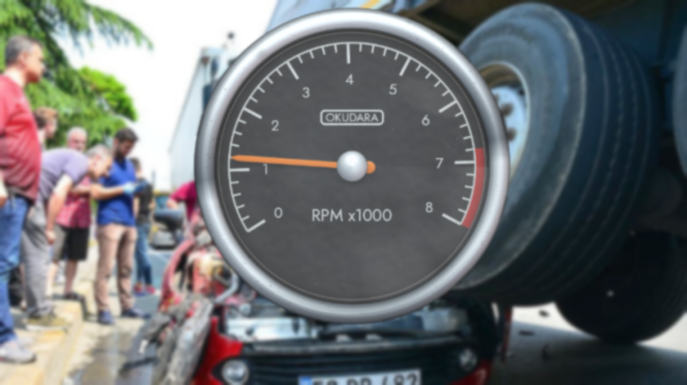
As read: **1200** rpm
